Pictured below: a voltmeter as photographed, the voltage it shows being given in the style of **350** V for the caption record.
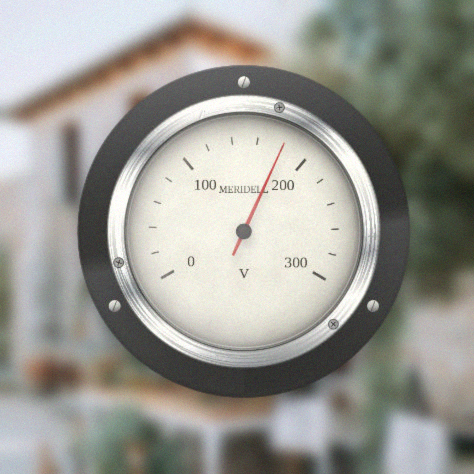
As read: **180** V
